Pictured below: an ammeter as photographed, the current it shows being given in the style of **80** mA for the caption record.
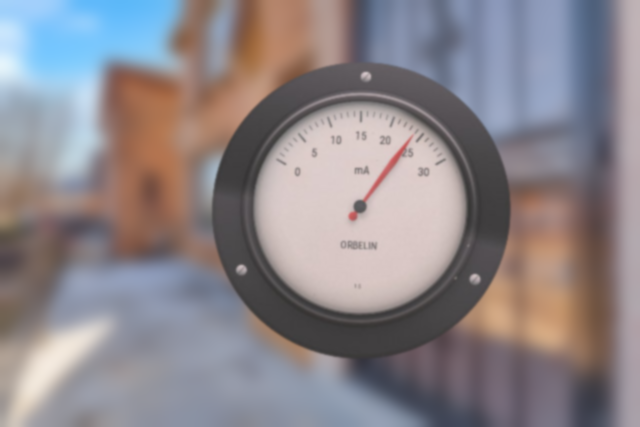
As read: **24** mA
